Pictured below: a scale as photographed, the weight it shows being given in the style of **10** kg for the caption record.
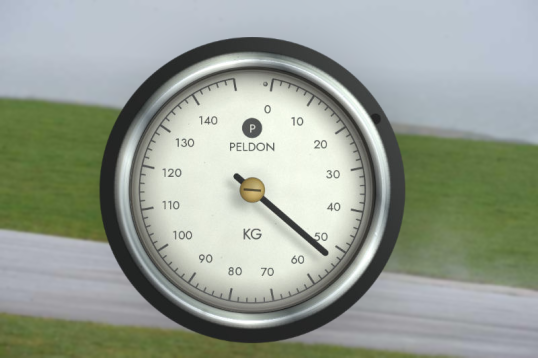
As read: **53** kg
